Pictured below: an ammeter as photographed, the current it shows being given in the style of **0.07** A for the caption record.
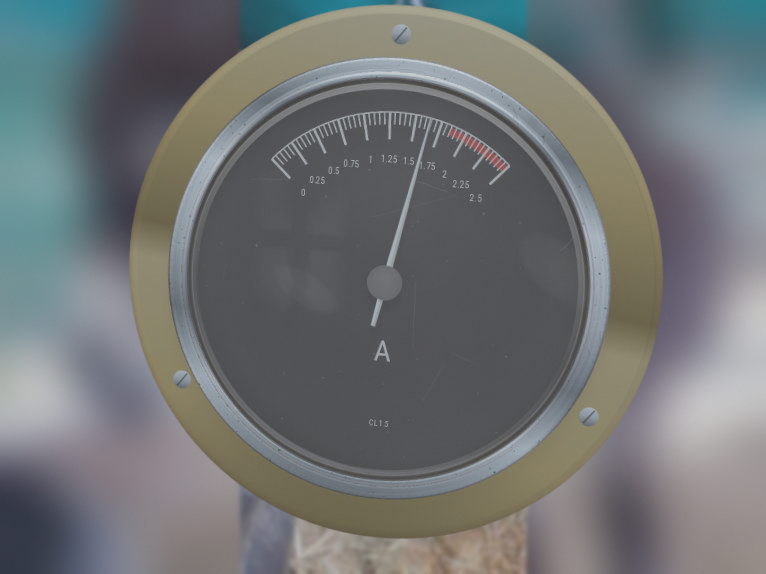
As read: **1.65** A
